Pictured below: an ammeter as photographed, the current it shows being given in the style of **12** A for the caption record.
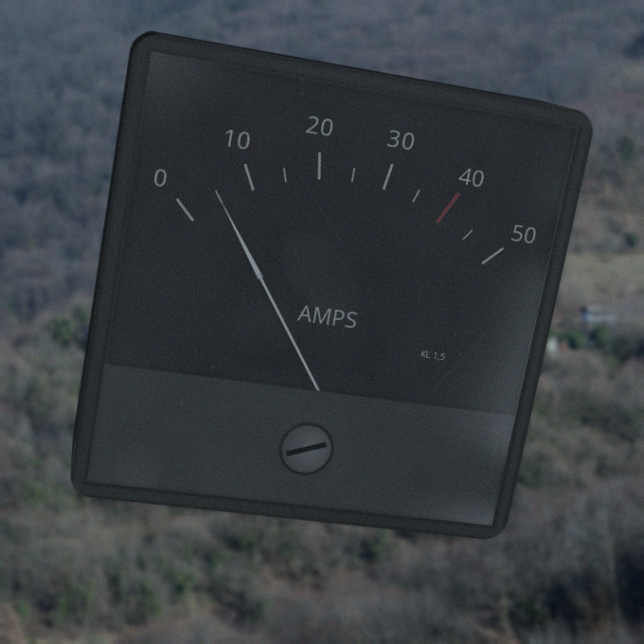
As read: **5** A
